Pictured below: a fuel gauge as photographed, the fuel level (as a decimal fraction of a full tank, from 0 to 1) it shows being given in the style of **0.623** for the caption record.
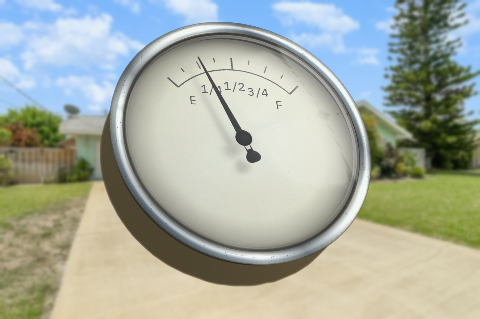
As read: **0.25**
